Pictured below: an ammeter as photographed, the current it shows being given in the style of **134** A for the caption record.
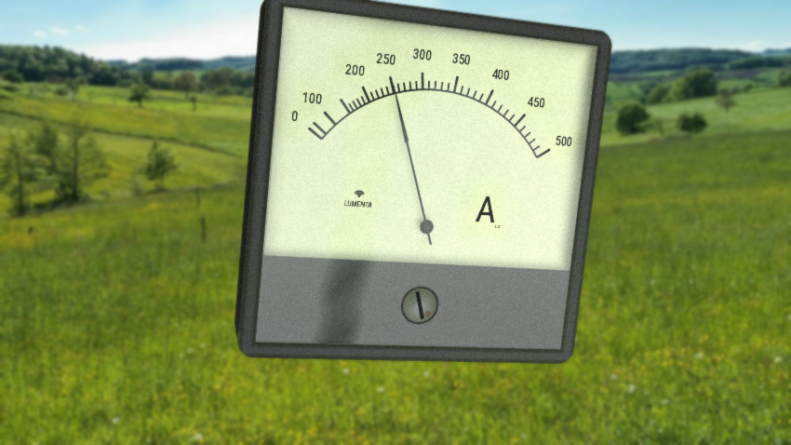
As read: **250** A
